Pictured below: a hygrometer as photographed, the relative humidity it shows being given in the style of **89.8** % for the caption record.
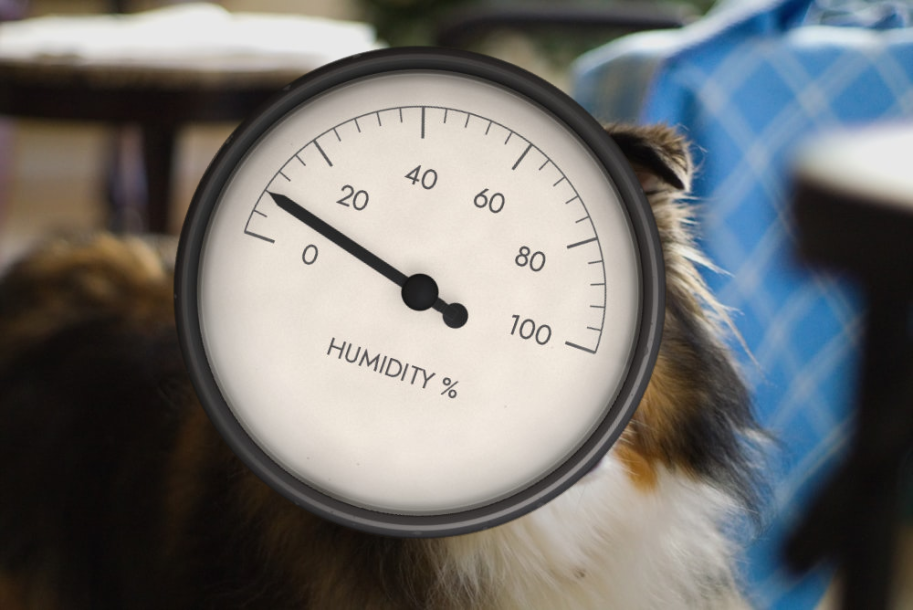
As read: **8** %
